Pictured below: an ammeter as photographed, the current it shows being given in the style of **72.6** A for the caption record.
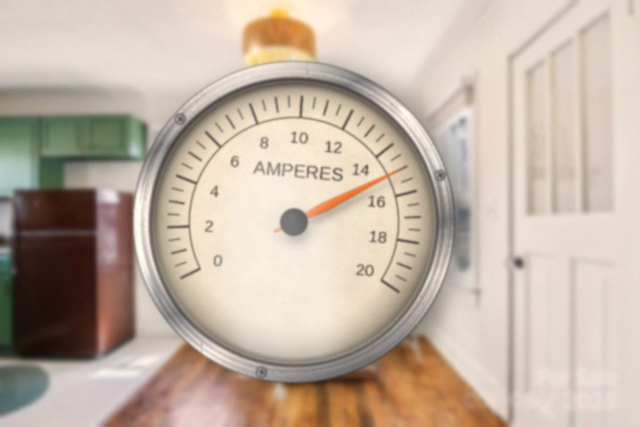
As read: **15** A
